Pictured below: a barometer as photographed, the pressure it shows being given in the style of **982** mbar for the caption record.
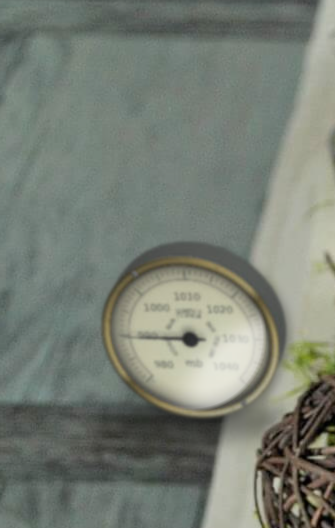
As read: **990** mbar
